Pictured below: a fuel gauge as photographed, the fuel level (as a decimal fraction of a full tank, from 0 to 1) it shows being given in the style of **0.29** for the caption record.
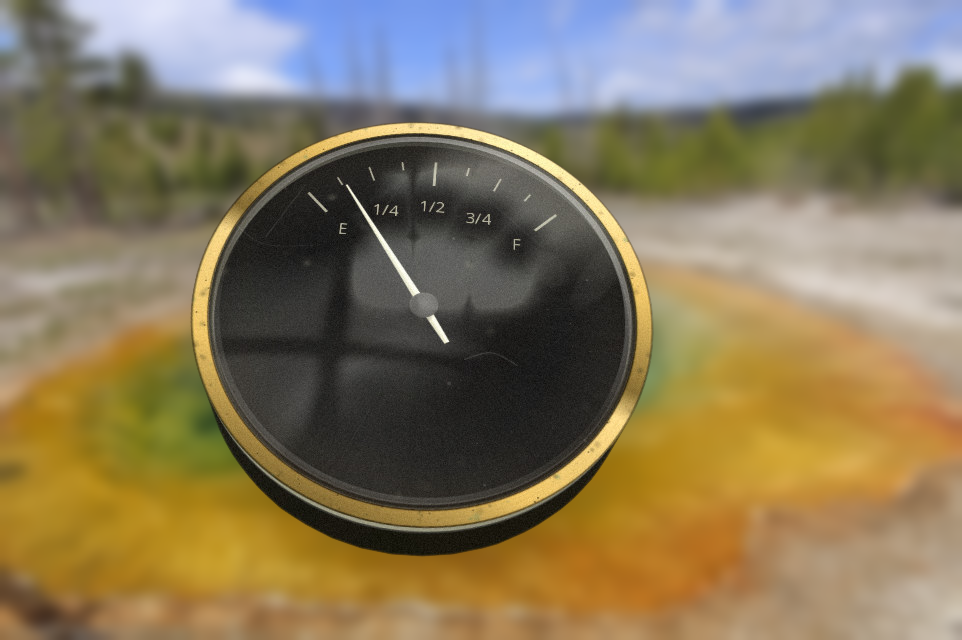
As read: **0.125**
